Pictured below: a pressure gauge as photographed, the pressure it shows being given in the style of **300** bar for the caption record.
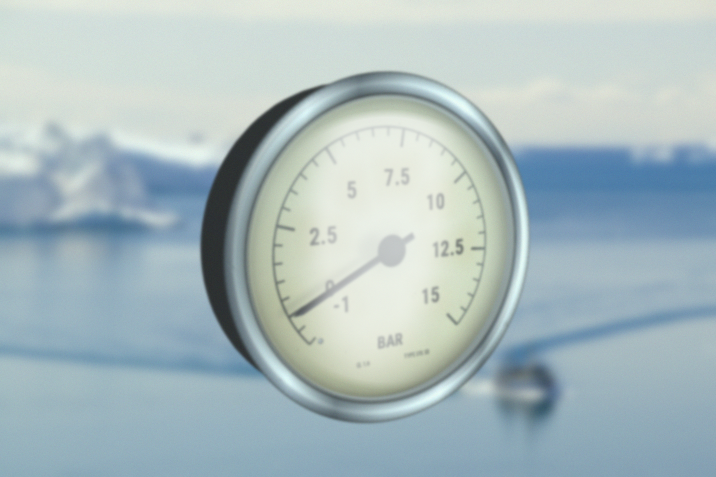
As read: **0** bar
